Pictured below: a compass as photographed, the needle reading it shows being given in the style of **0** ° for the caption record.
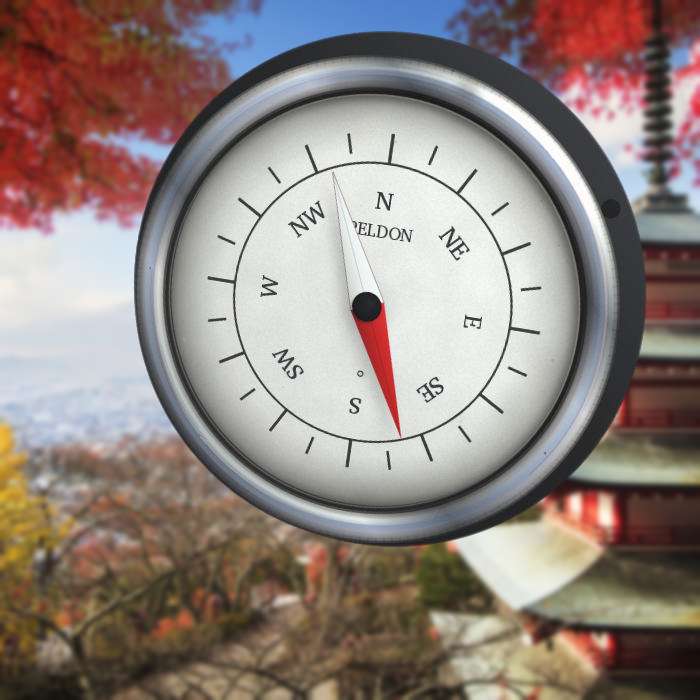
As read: **157.5** °
